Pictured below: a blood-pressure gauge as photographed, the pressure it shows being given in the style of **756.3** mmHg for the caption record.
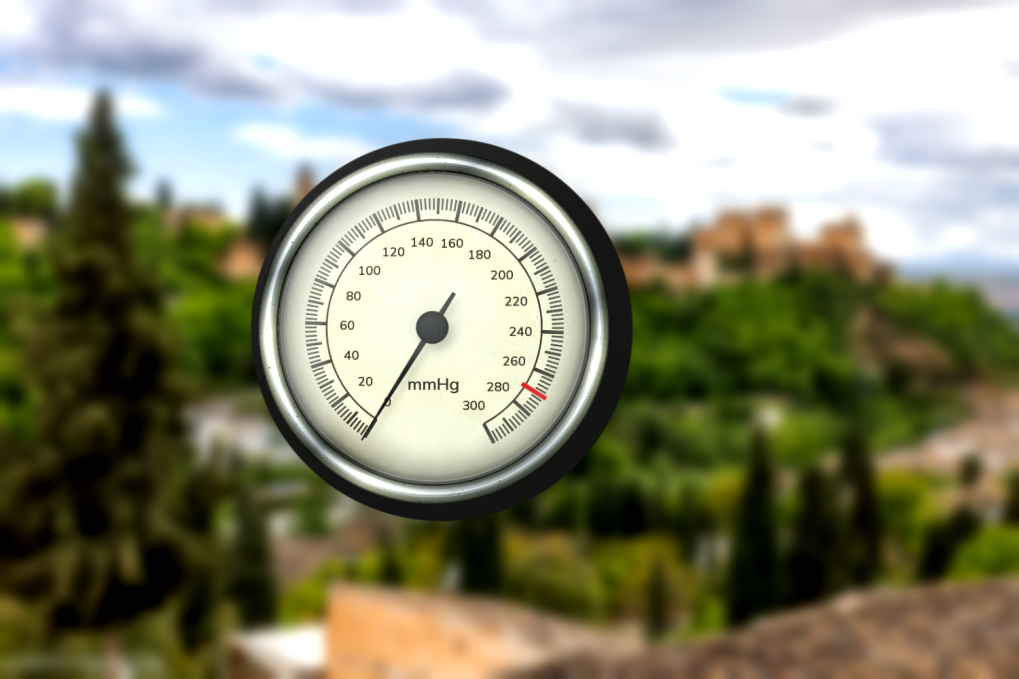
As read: **0** mmHg
